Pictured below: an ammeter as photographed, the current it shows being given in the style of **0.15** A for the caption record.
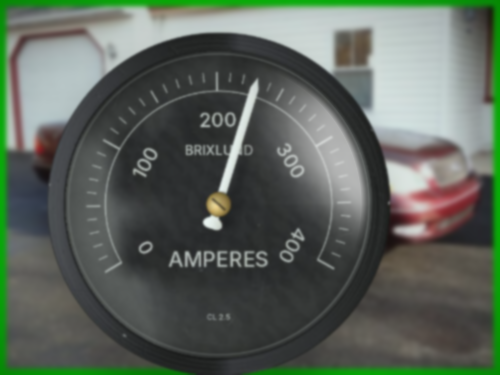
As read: **230** A
